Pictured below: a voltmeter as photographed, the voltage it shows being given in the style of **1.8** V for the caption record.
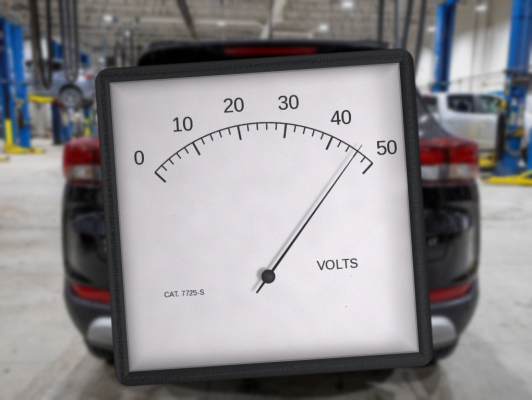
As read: **46** V
